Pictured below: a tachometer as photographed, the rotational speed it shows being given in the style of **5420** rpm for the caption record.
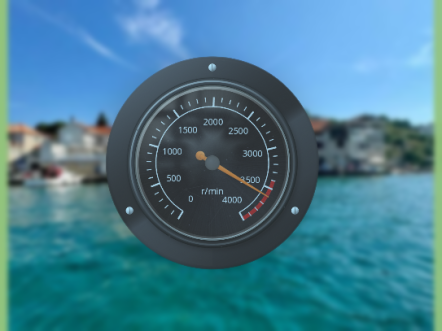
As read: **3600** rpm
